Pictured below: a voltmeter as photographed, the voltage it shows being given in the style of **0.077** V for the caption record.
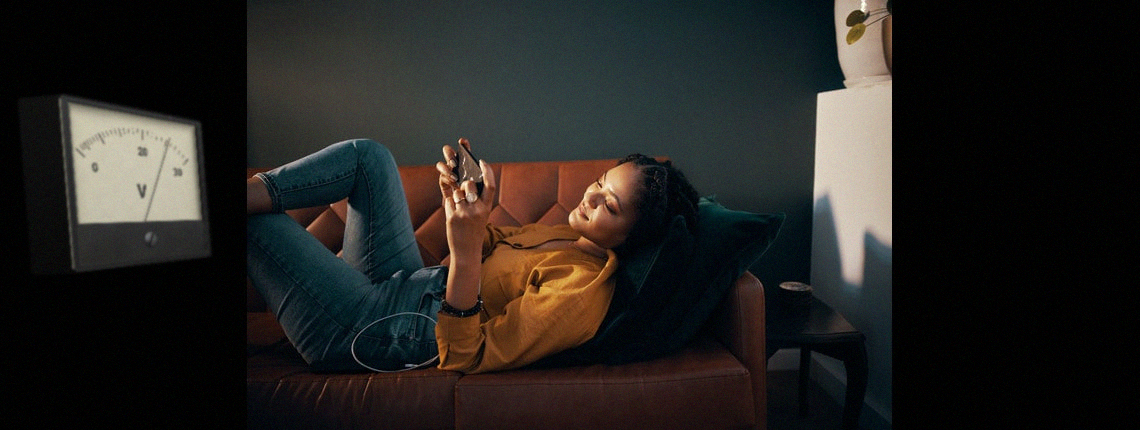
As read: **25** V
